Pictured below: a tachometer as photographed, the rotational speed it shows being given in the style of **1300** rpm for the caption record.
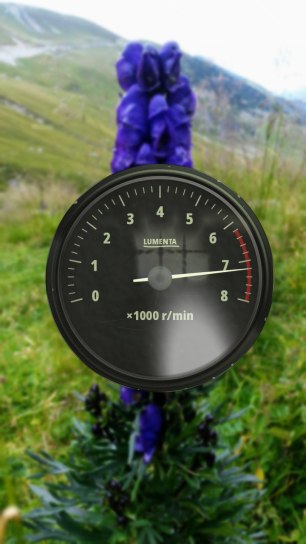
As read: **7200** rpm
